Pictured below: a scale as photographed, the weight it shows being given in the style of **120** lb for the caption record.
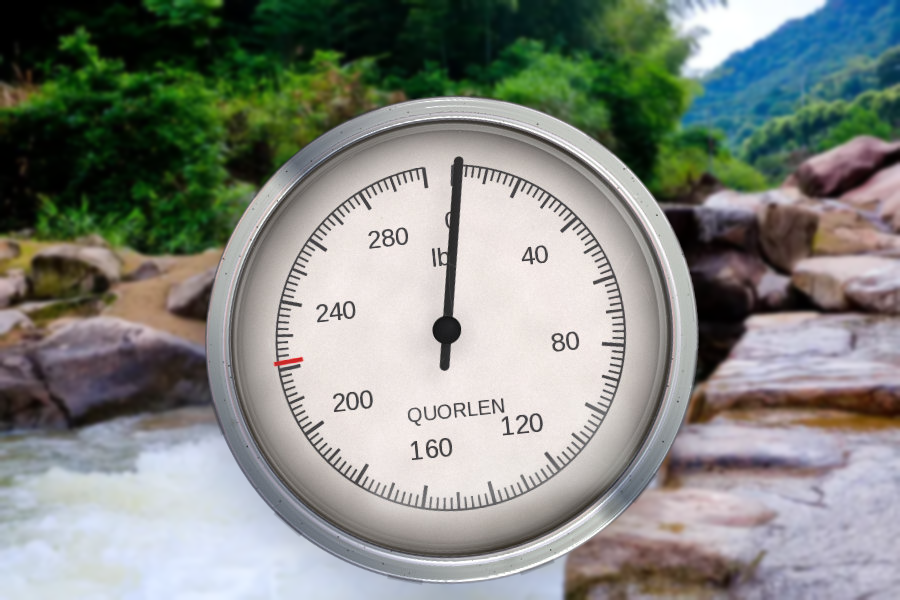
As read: **2** lb
